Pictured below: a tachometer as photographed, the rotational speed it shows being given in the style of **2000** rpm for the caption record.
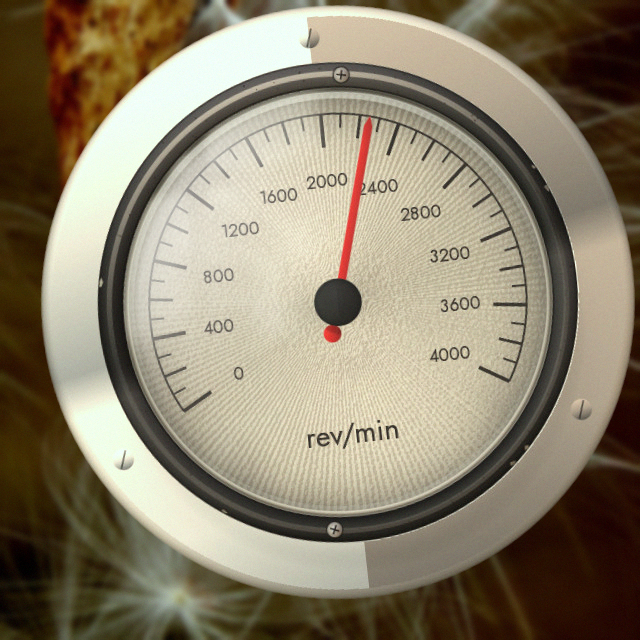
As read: **2250** rpm
